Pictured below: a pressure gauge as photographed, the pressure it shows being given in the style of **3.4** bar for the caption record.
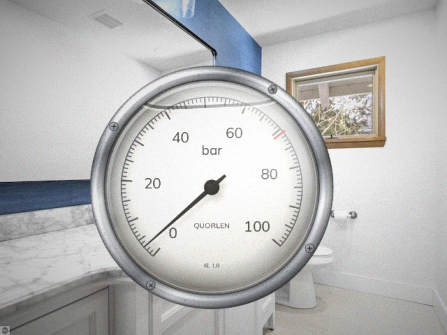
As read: **3** bar
